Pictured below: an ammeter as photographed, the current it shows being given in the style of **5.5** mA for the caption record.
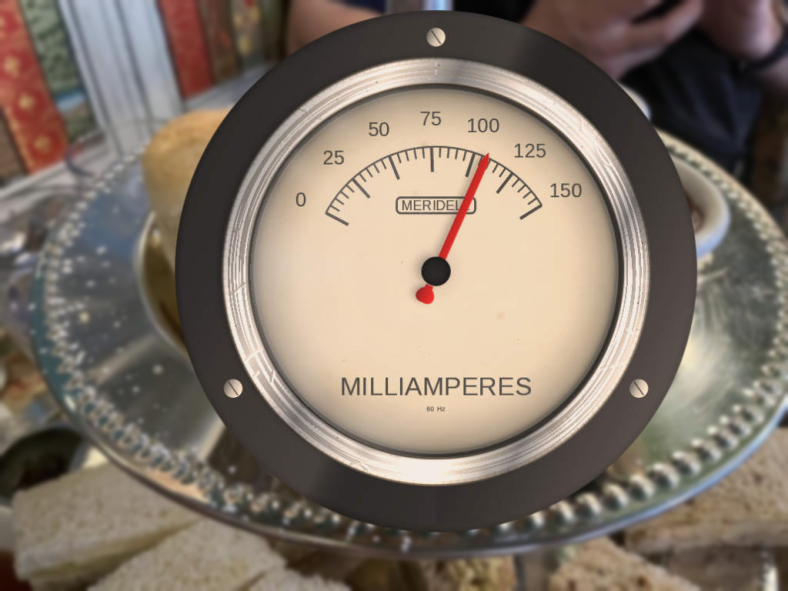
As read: **107.5** mA
